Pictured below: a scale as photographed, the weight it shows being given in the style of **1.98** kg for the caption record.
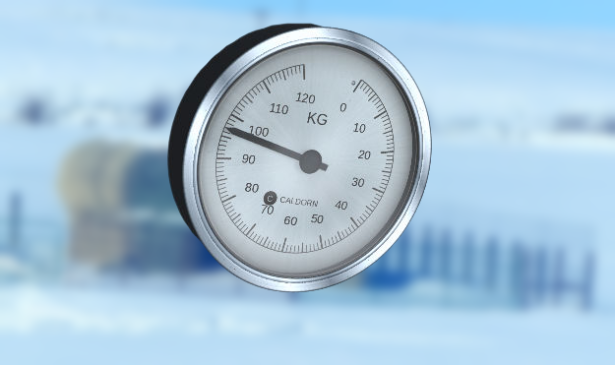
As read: **97** kg
